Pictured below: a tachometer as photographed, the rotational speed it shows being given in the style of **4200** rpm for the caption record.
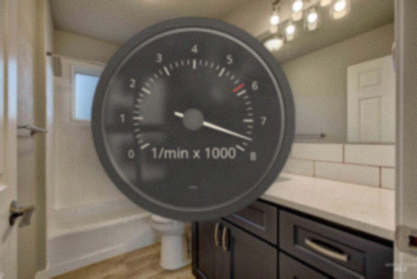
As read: **7600** rpm
